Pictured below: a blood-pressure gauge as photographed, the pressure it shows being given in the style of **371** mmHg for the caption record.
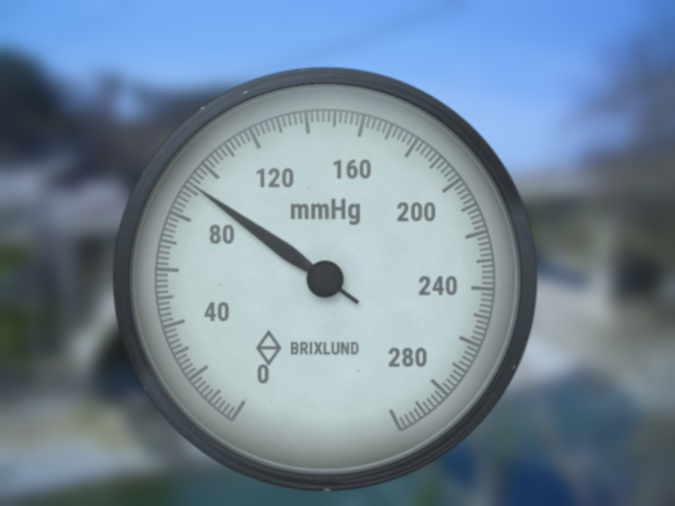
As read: **92** mmHg
